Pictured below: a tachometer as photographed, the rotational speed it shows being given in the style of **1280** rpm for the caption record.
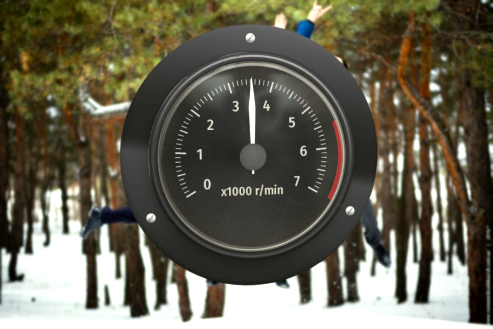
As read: **3500** rpm
